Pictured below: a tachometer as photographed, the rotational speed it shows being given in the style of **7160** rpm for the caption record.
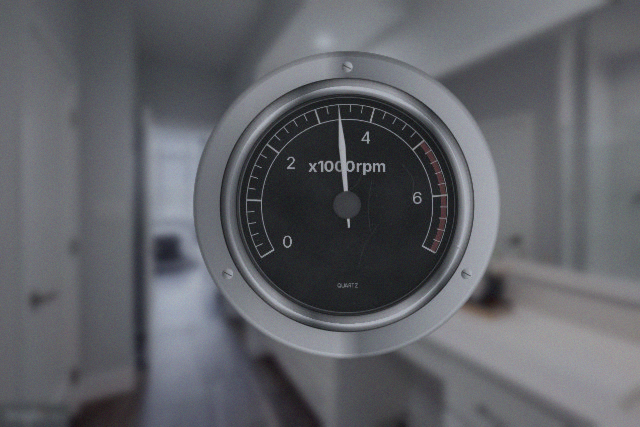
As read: **3400** rpm
